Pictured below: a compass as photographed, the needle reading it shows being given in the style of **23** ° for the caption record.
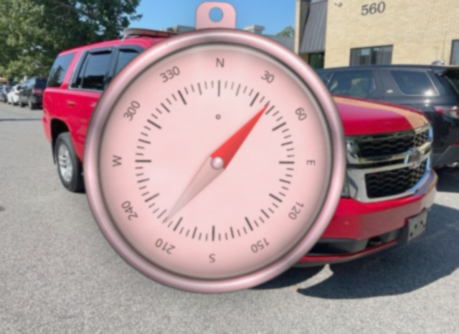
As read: **40** °
